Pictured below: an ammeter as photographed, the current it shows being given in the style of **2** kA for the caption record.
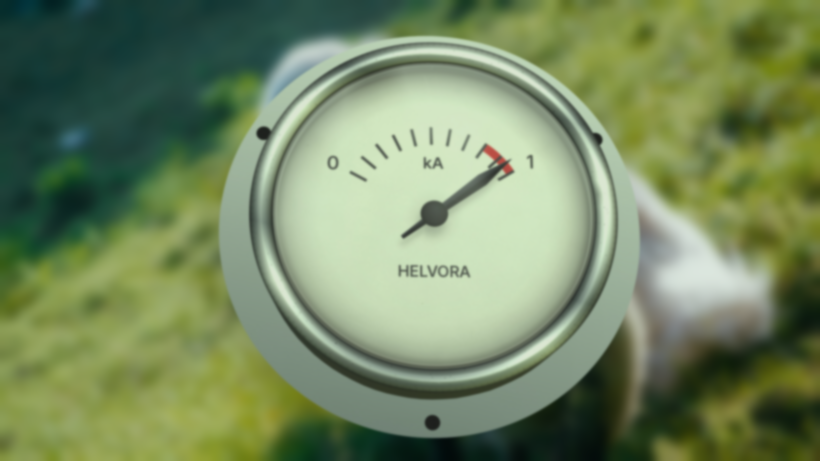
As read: **0.95** kA
